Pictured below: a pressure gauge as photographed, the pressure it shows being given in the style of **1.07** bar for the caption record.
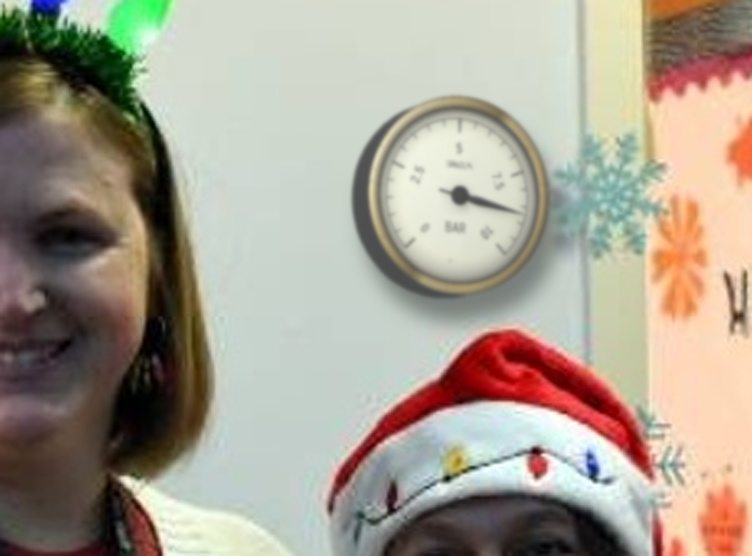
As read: **8.75** bar
